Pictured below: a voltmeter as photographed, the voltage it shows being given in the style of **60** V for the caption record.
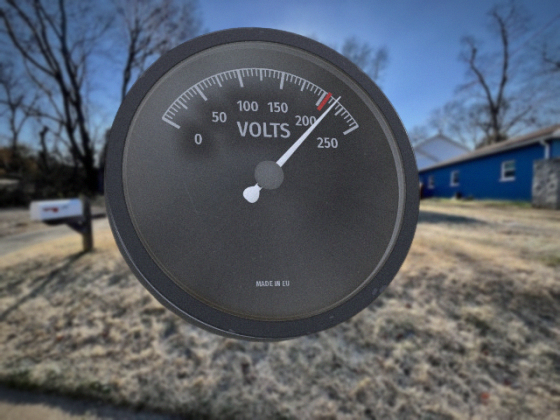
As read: **215** V
